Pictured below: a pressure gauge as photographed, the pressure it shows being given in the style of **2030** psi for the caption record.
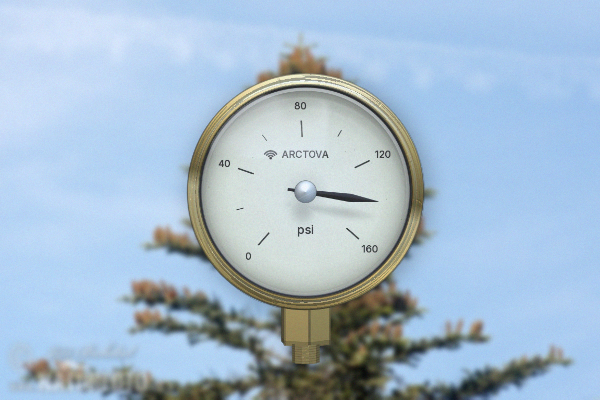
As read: **140** psi
